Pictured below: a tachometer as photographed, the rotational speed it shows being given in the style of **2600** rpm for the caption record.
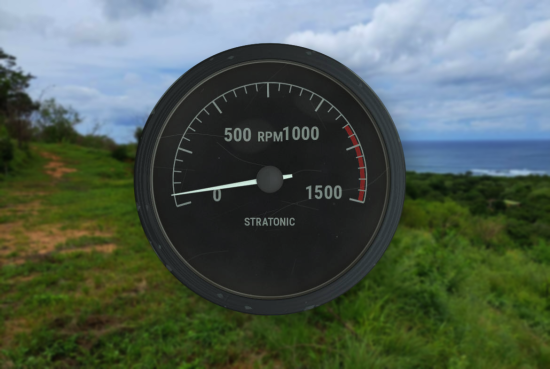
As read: **50** rpm
